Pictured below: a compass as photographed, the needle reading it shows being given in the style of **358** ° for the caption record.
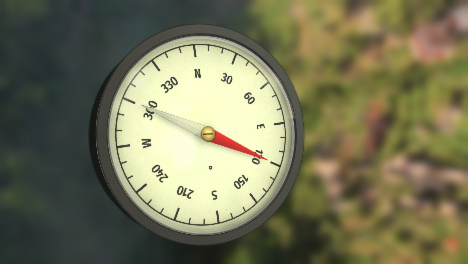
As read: **120** °
